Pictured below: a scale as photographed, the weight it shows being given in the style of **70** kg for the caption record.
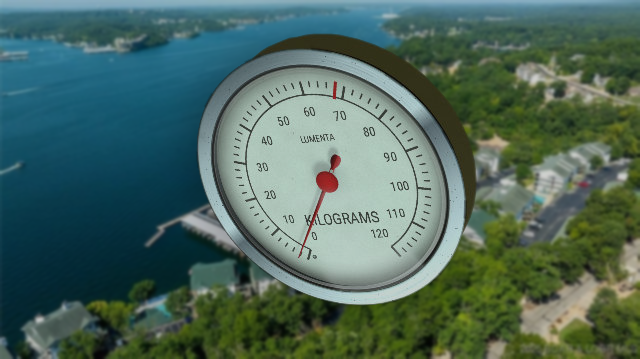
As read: **2** kg
